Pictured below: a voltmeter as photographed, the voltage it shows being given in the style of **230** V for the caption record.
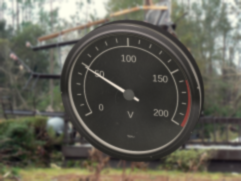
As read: **50** V
